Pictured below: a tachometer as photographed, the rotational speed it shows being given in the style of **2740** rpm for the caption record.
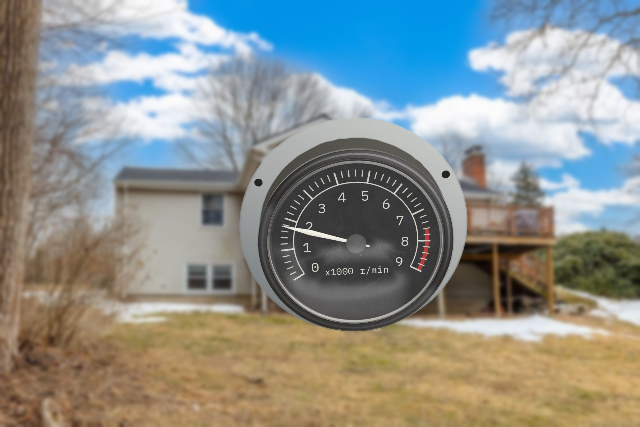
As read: **1800** rpm
